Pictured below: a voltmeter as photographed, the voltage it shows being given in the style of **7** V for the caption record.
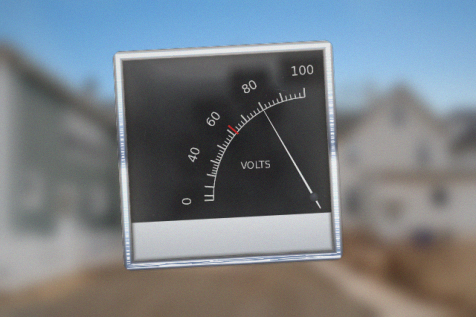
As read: **80** V
